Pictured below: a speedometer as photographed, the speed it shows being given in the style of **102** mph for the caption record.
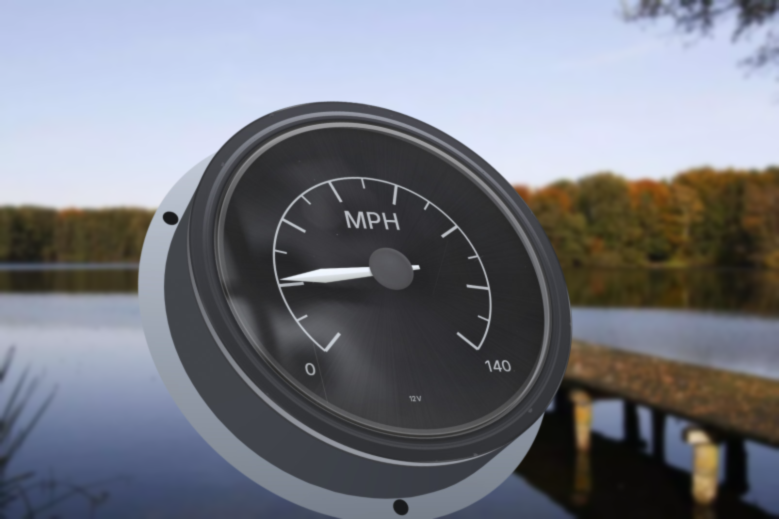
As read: **20** mph
